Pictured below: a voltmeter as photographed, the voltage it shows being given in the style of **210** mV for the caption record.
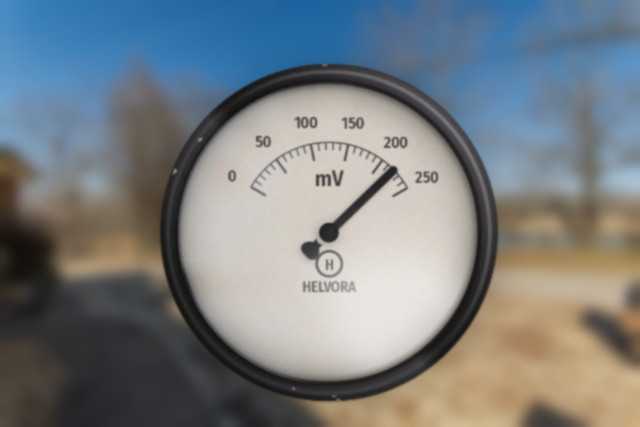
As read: **220** mV
